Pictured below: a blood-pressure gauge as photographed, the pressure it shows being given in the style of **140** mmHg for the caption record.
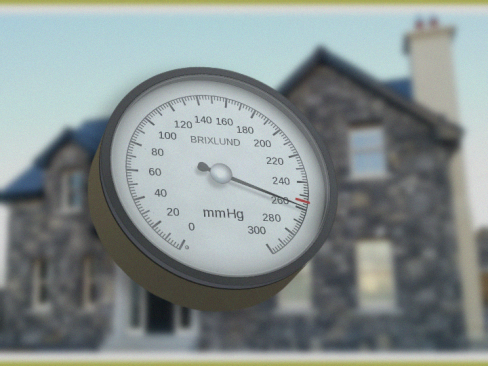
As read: **260** mmHg
